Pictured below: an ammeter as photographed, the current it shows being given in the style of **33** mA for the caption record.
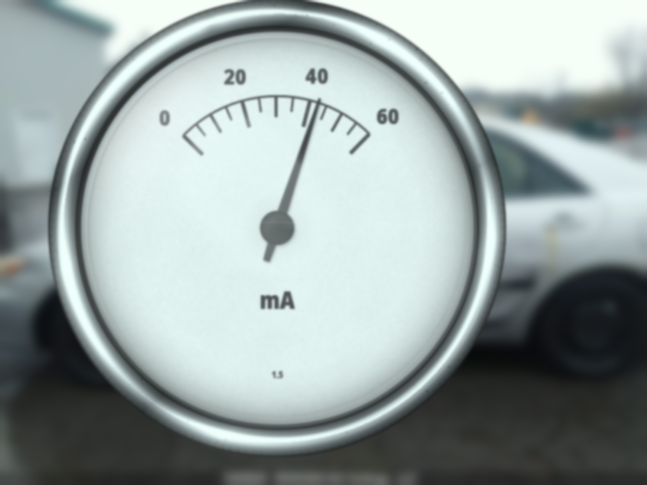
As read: **42.5** mA
